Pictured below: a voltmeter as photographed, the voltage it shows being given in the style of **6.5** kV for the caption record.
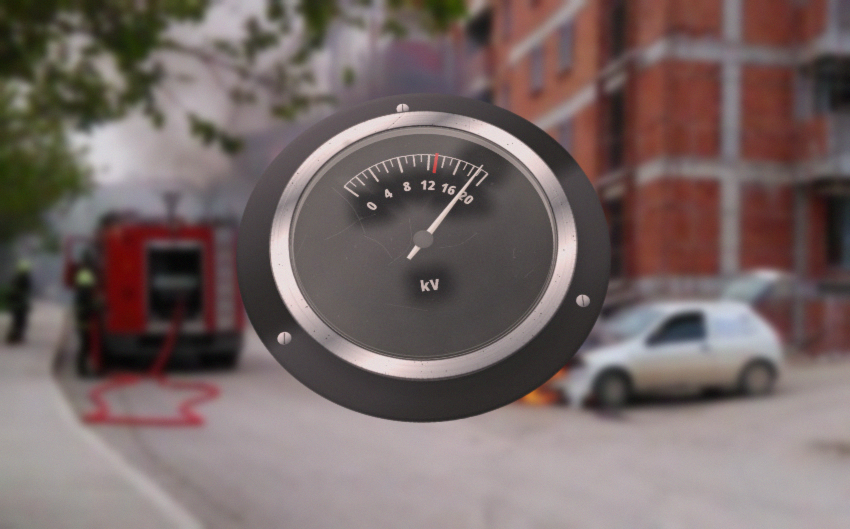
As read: **19** kV
